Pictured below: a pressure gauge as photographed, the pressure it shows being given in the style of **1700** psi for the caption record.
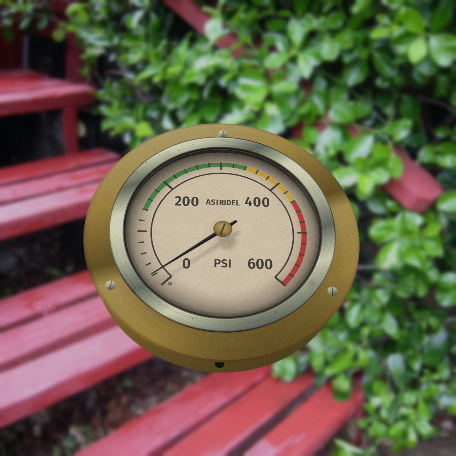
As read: **20** psi
